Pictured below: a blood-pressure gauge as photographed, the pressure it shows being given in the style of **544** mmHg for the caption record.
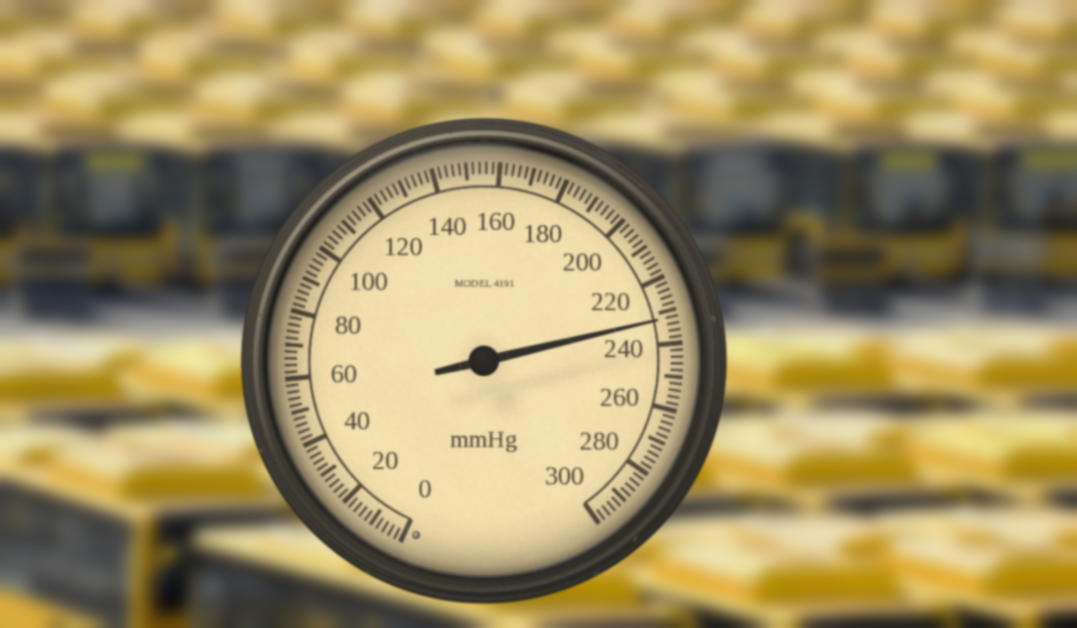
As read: **232** mmHg
